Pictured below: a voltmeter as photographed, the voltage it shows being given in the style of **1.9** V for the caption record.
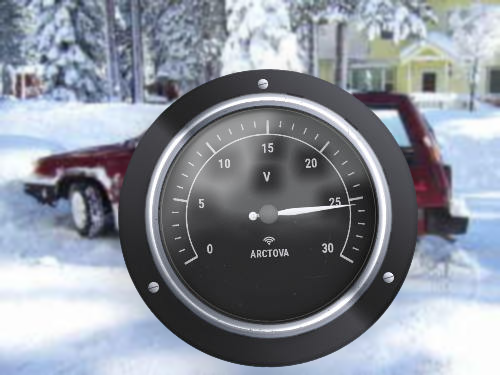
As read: **25.5** V
